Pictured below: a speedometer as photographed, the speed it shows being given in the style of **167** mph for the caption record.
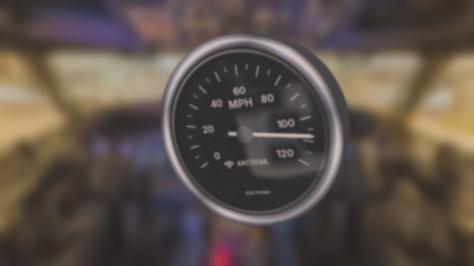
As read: **107.5** mph
